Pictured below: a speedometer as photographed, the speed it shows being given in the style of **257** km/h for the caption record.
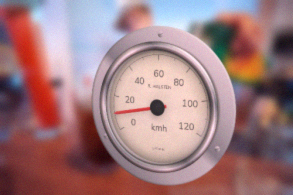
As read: **10** km/h
